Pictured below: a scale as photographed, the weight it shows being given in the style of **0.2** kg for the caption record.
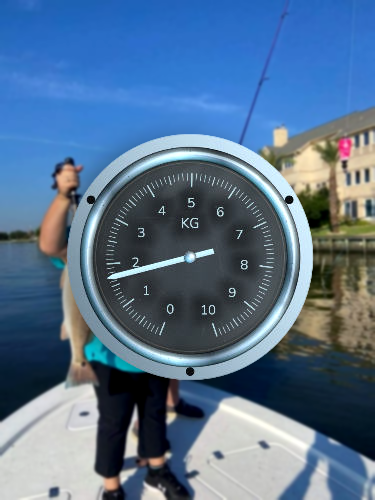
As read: **1.7** kg
